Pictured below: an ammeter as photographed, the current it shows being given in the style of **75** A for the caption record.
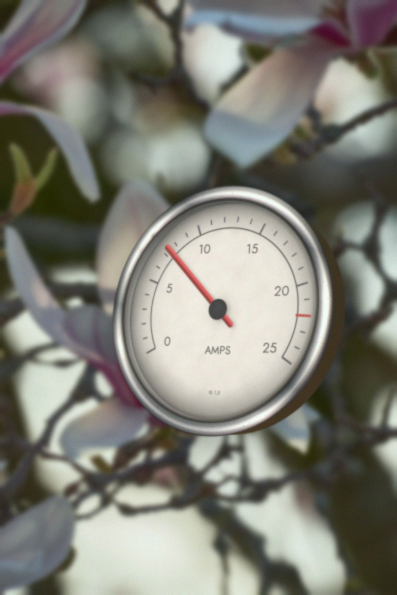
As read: **7.5** A
